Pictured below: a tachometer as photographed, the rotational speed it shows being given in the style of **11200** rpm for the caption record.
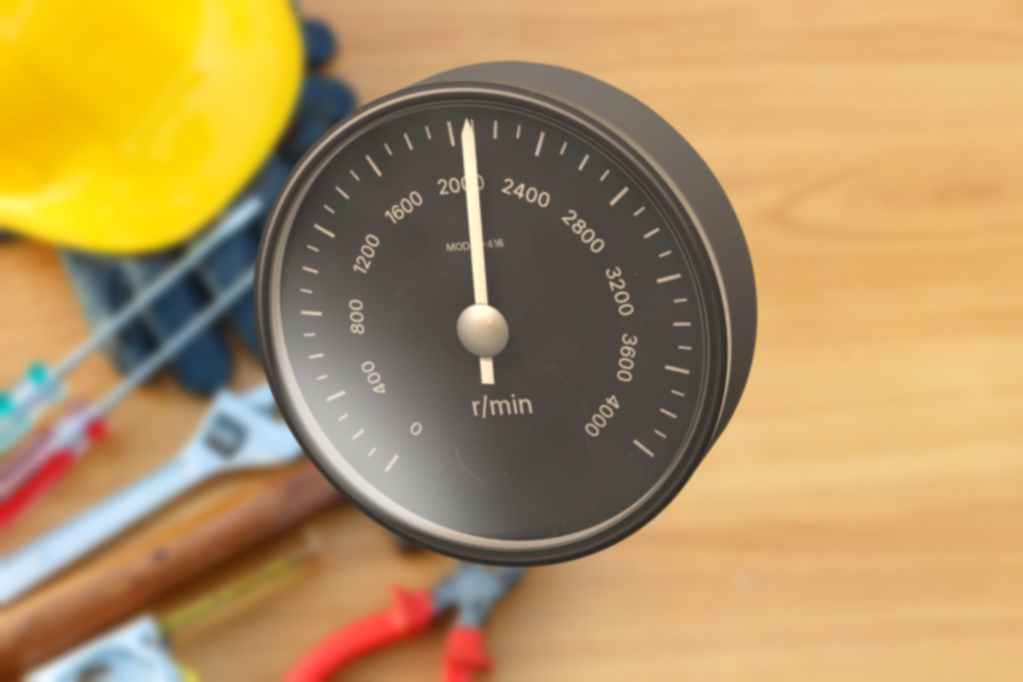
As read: **2100** rpm
